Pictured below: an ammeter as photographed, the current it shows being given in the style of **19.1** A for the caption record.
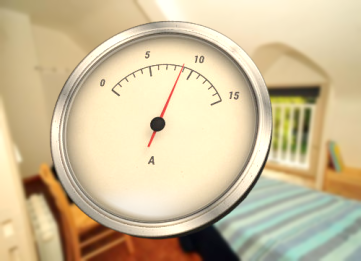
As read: **9** A
